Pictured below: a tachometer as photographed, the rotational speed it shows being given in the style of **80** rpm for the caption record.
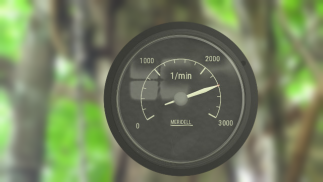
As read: **2400** rpm
